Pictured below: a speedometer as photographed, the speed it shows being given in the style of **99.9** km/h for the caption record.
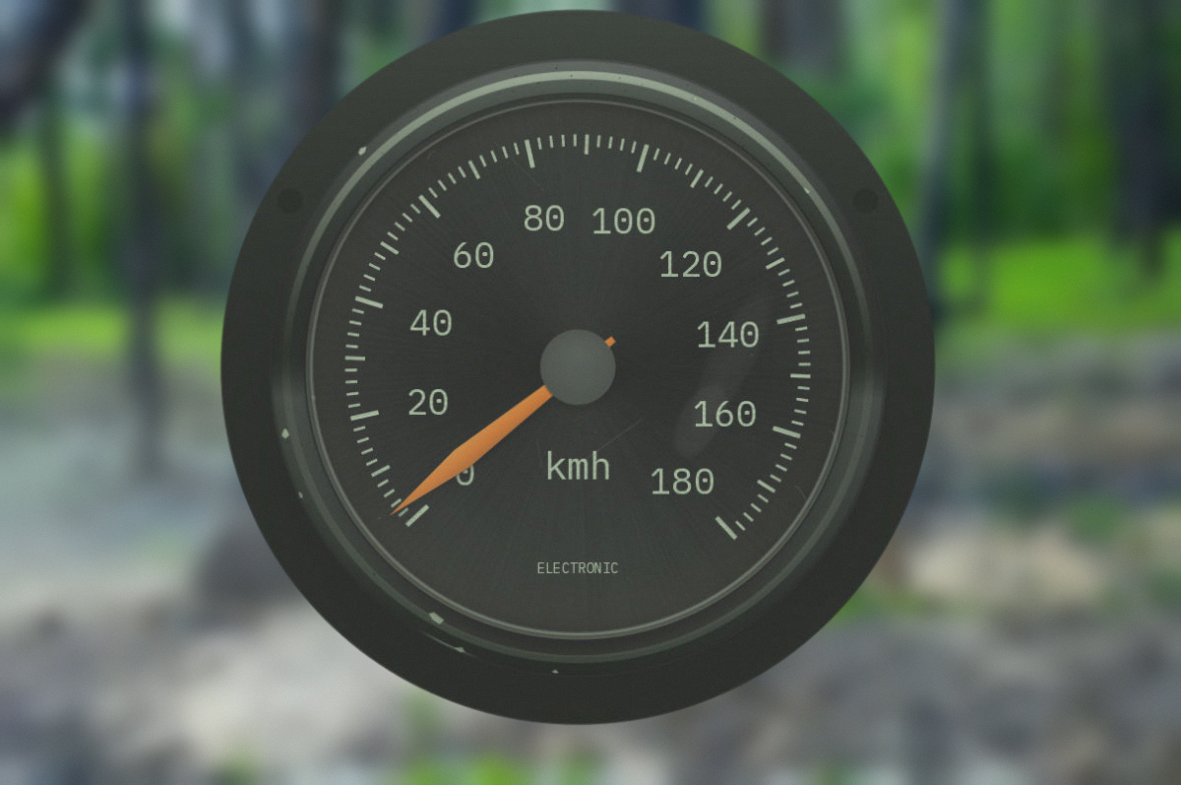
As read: **3** km/h
